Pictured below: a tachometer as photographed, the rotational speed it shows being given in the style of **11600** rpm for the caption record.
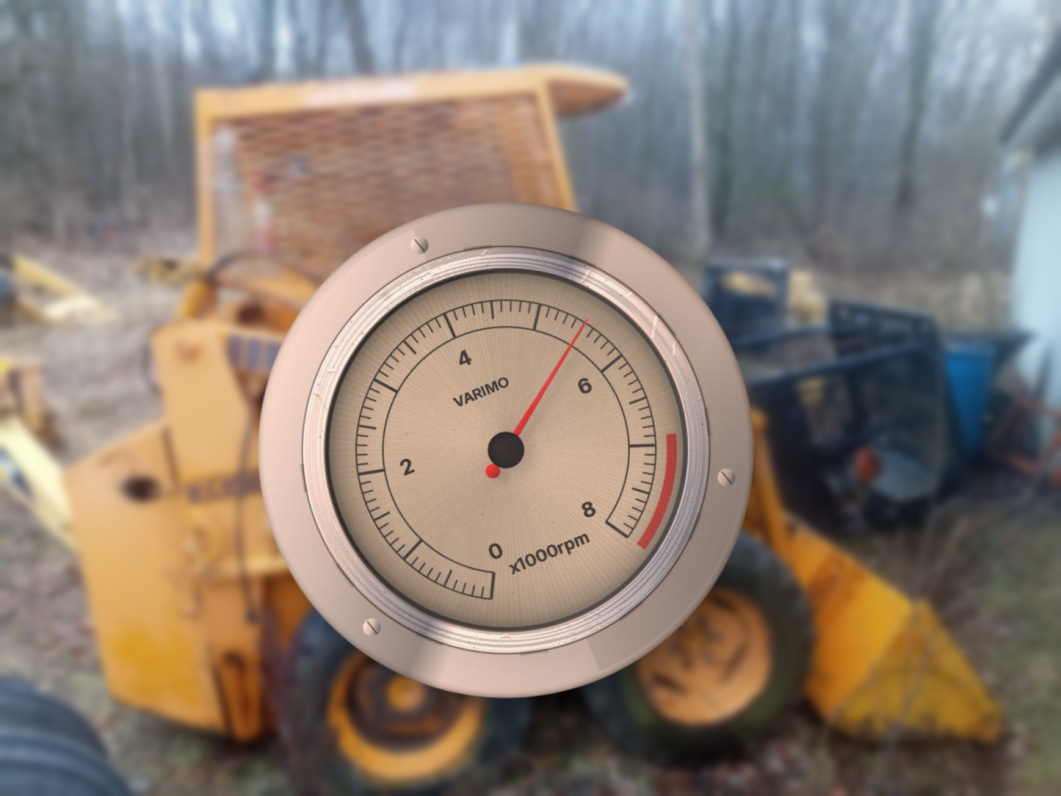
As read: **5500** rpm
